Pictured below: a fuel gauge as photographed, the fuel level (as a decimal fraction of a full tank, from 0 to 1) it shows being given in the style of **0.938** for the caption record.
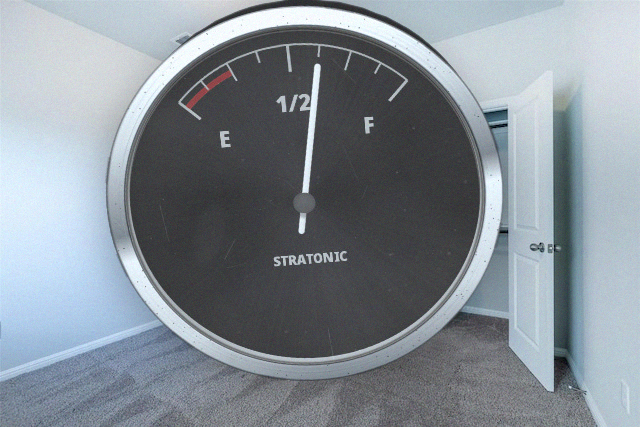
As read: **0.625**
